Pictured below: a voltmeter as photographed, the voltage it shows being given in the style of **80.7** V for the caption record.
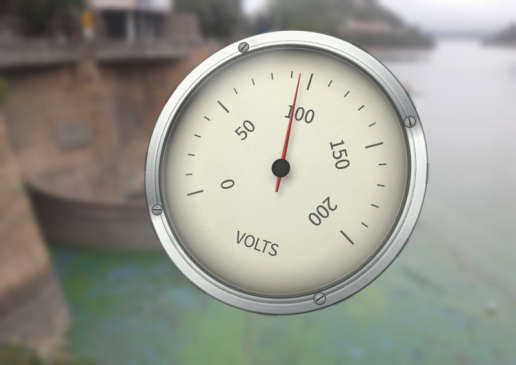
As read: **95** V
